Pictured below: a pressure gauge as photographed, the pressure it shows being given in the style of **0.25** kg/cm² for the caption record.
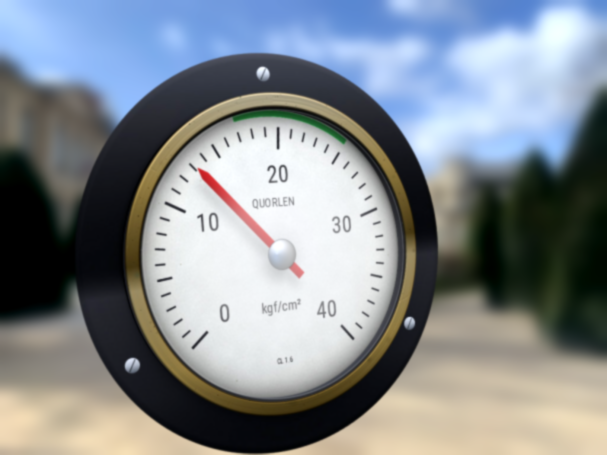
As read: **13** kg/cm²
